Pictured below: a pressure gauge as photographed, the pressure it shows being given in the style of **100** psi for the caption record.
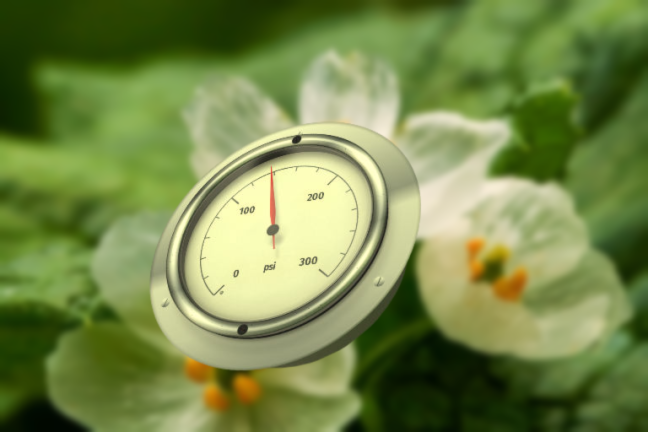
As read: **140** psi
